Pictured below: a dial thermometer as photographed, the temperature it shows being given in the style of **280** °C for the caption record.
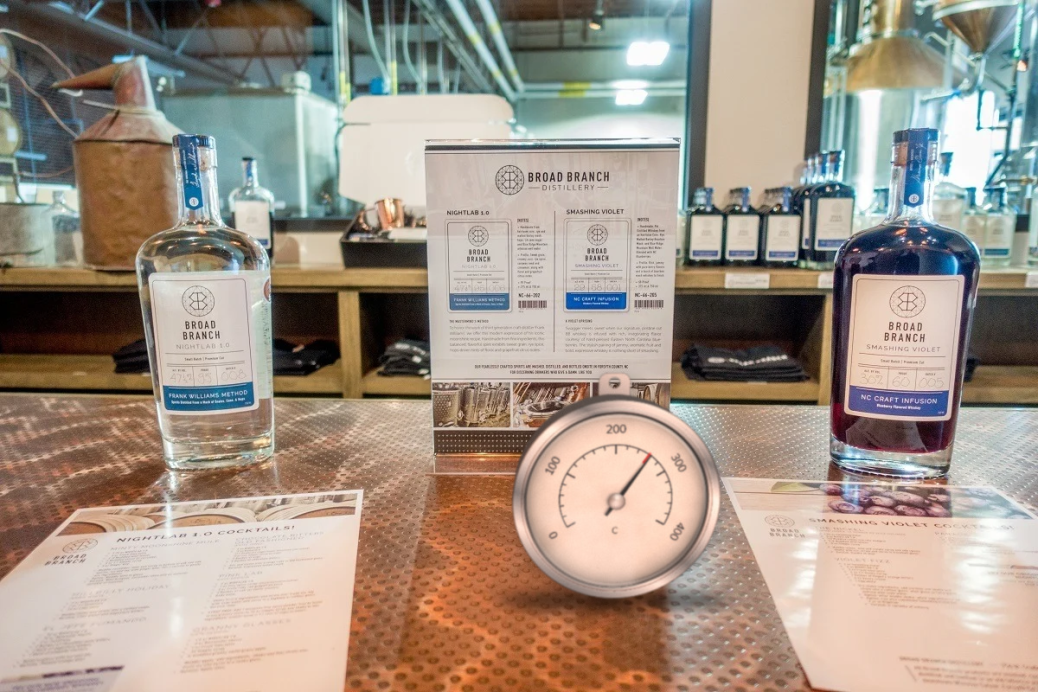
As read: **260** °C
